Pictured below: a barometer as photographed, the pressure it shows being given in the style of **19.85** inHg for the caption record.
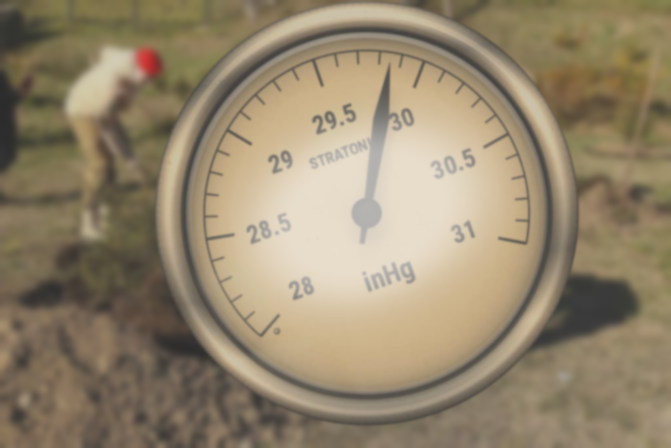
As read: **29.85** inHg
